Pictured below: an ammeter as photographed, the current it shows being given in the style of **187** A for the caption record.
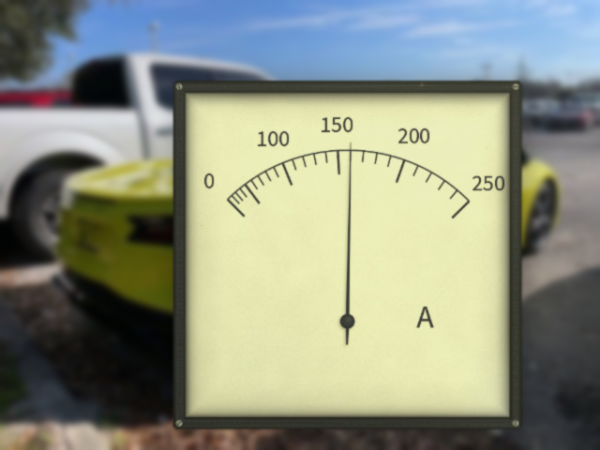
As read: **160** A
